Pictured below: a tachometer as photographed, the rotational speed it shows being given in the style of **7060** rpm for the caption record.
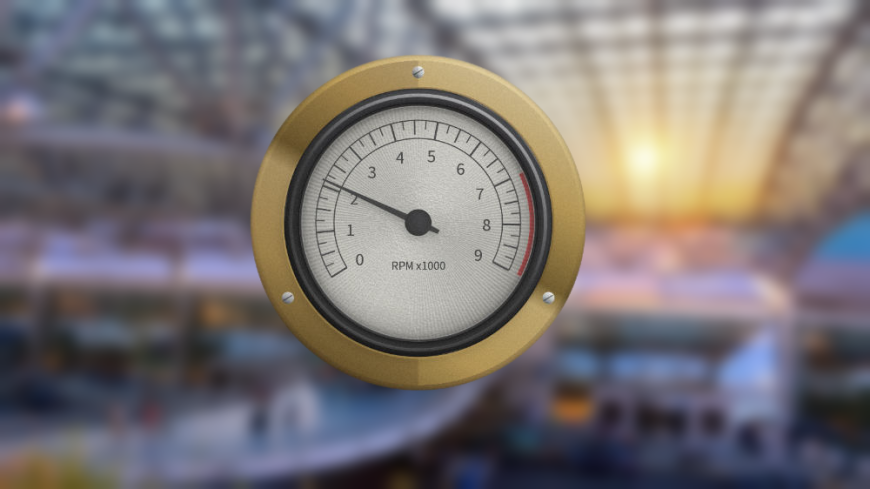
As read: **2125** rpm
